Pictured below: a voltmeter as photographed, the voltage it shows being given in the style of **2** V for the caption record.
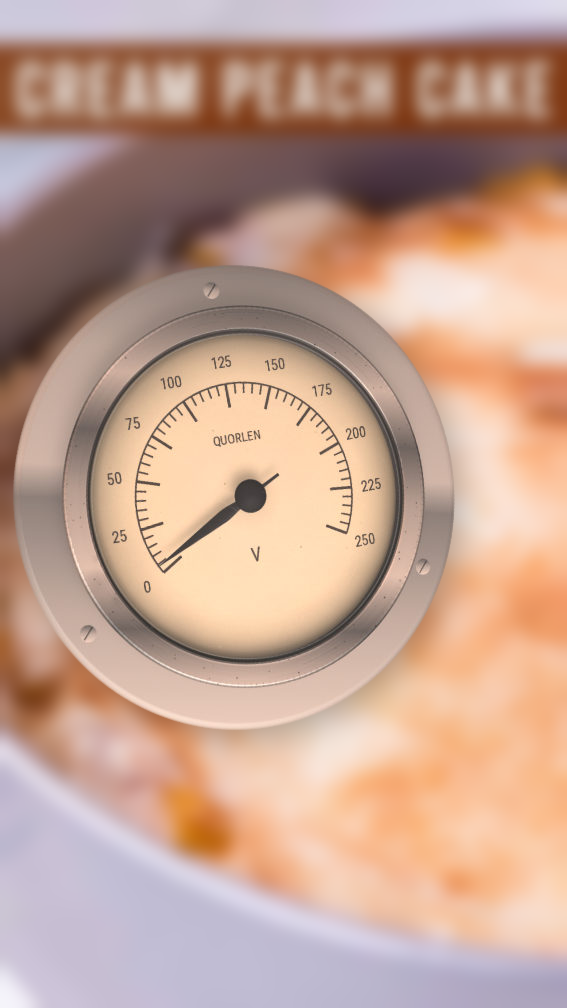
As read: **5** V
